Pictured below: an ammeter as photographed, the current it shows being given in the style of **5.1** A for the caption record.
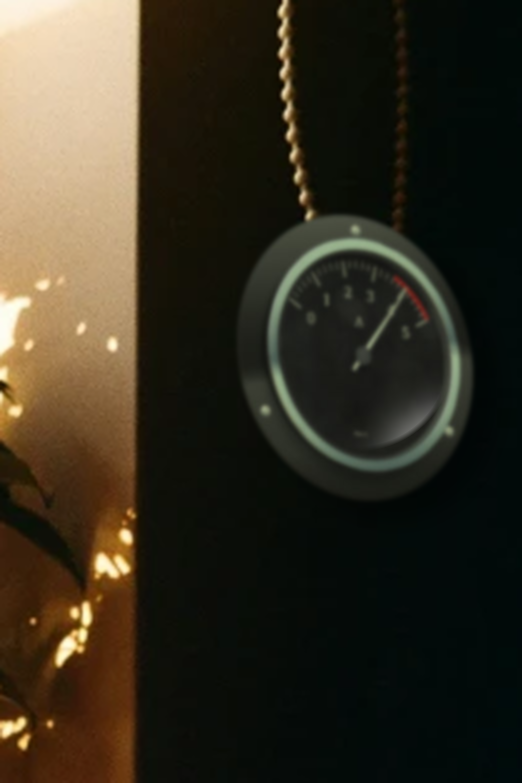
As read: **4** A
